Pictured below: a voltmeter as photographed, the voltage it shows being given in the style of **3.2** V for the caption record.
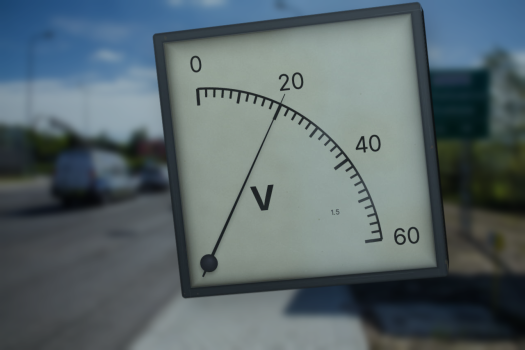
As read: **20** V
